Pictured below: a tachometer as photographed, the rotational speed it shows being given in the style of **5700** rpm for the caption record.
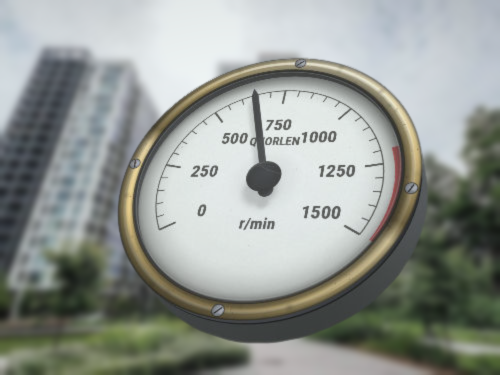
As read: **650** rpm
